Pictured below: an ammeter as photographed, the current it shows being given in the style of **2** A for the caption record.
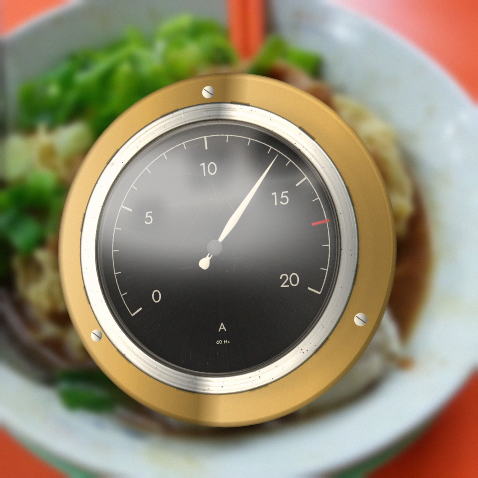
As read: **13.5** A
